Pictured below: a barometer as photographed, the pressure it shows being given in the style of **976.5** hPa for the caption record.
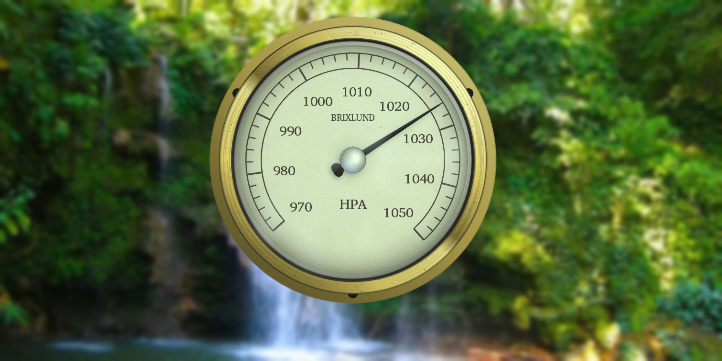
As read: **1026** hPa
